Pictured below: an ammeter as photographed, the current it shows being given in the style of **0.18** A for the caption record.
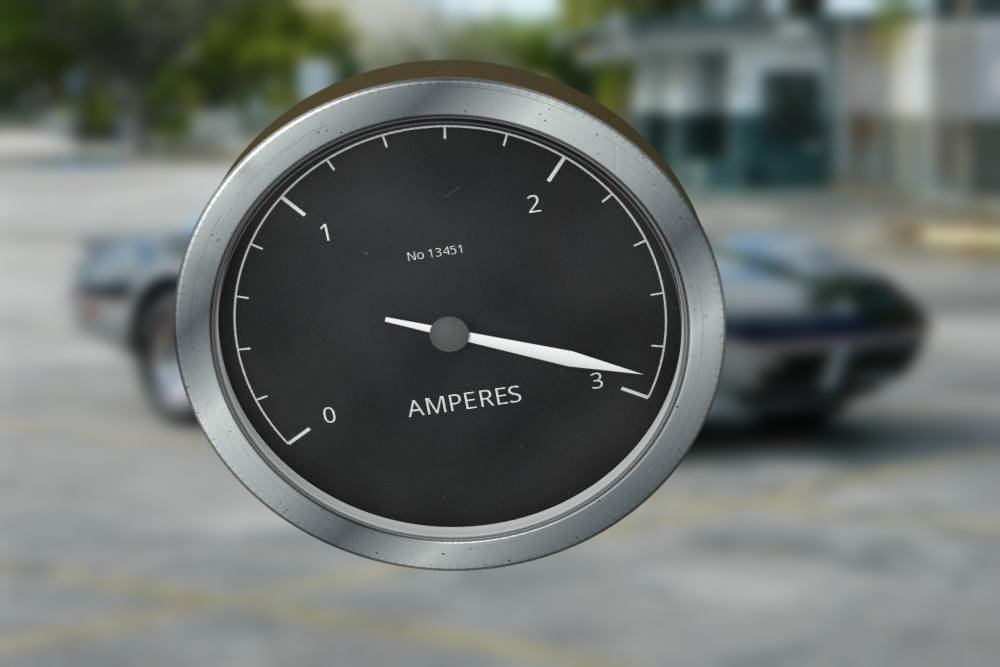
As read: **2.9** A
